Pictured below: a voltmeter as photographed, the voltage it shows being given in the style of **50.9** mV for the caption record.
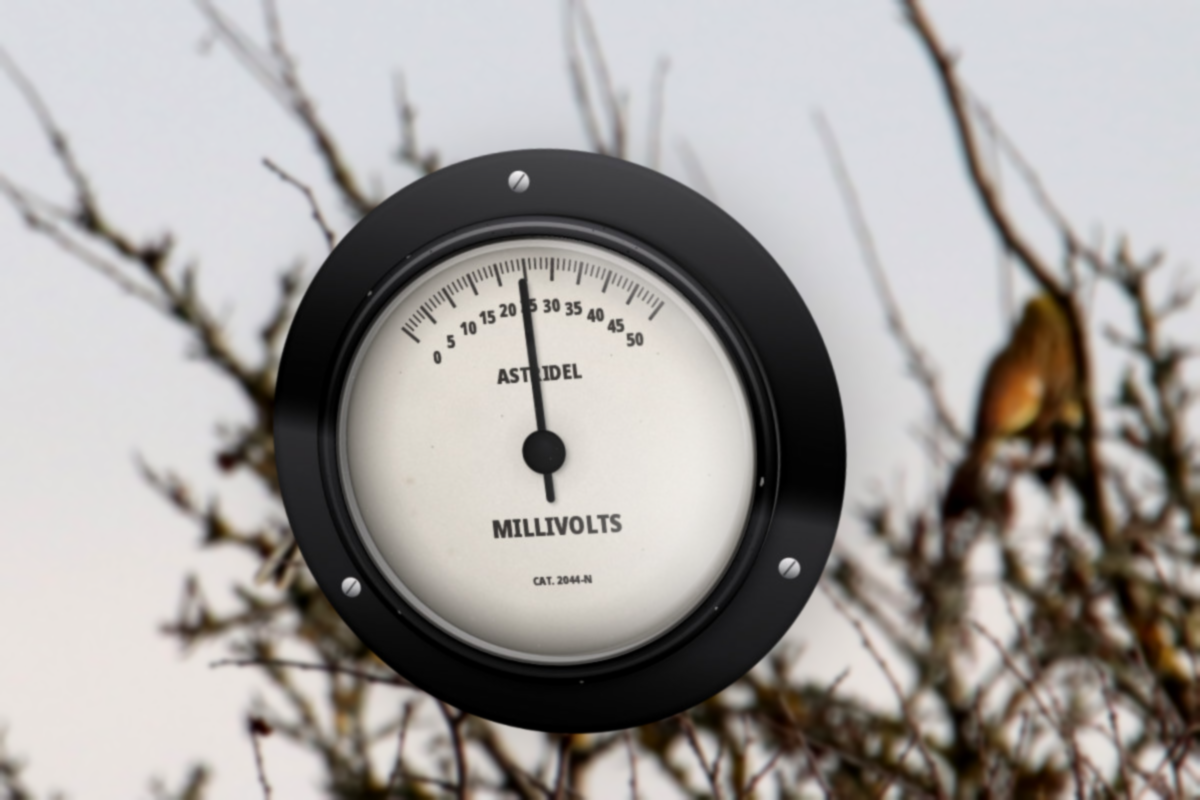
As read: **25** mV
